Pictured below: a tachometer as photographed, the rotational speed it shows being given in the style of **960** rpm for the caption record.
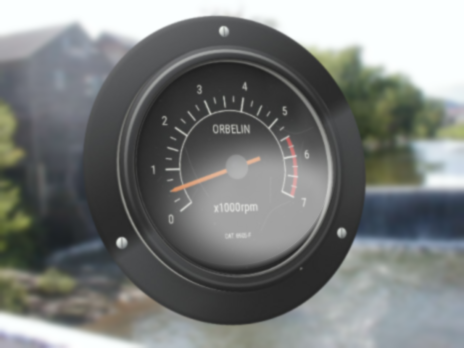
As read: **500** rpm
